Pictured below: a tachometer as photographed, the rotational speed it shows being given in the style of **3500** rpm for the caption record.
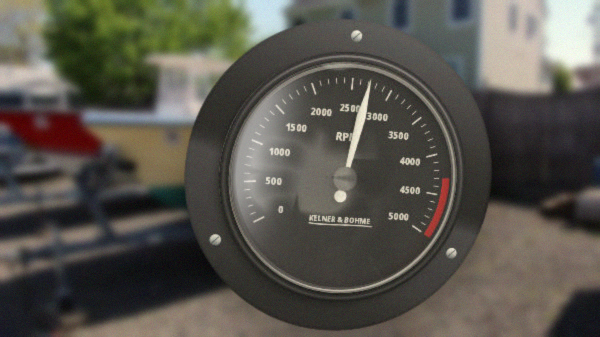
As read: **2700** rpm
